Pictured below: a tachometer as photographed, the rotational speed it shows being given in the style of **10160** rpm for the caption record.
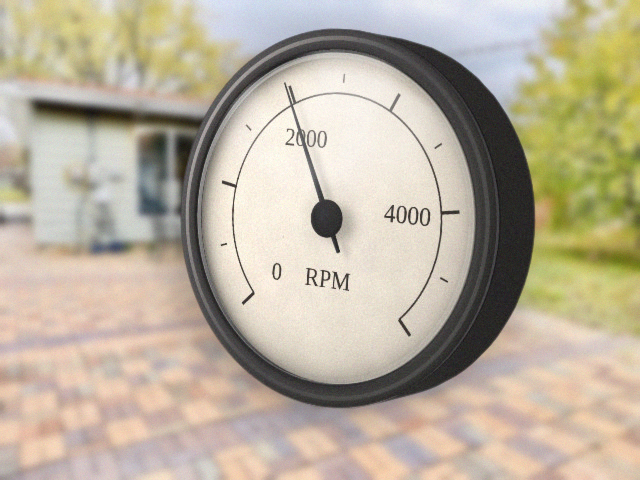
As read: **2000** rpm
